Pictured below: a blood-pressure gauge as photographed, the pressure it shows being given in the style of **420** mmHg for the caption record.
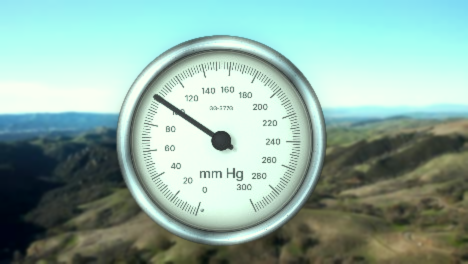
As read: **100** mmHg
